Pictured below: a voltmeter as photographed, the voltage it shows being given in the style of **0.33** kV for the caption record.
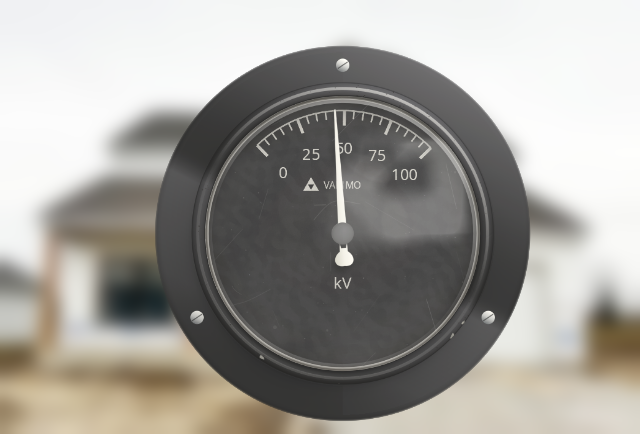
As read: **45** kV
